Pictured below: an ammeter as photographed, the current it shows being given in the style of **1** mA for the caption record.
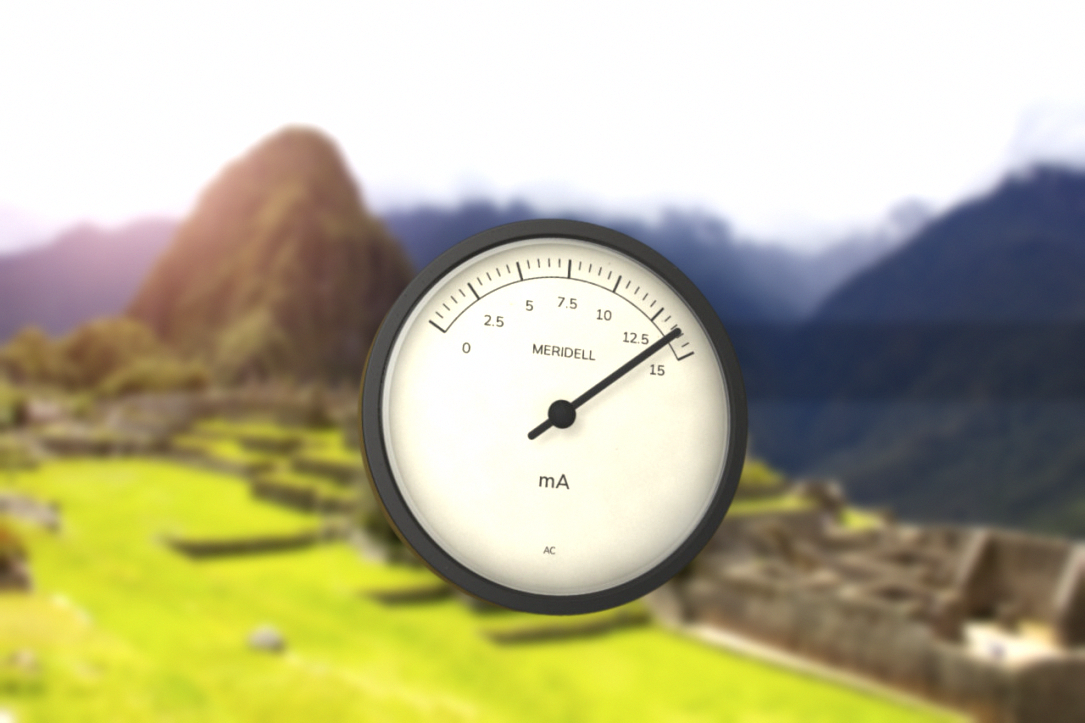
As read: **13.75** mA
